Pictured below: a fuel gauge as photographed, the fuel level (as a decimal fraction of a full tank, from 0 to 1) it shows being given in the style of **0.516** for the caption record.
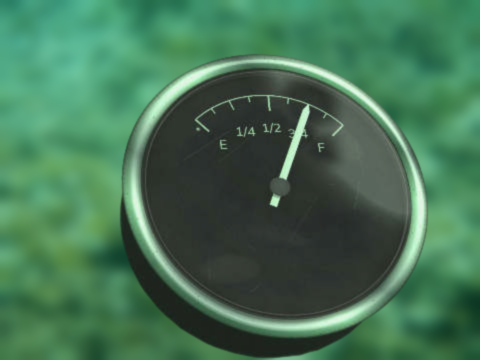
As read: **0.75**
